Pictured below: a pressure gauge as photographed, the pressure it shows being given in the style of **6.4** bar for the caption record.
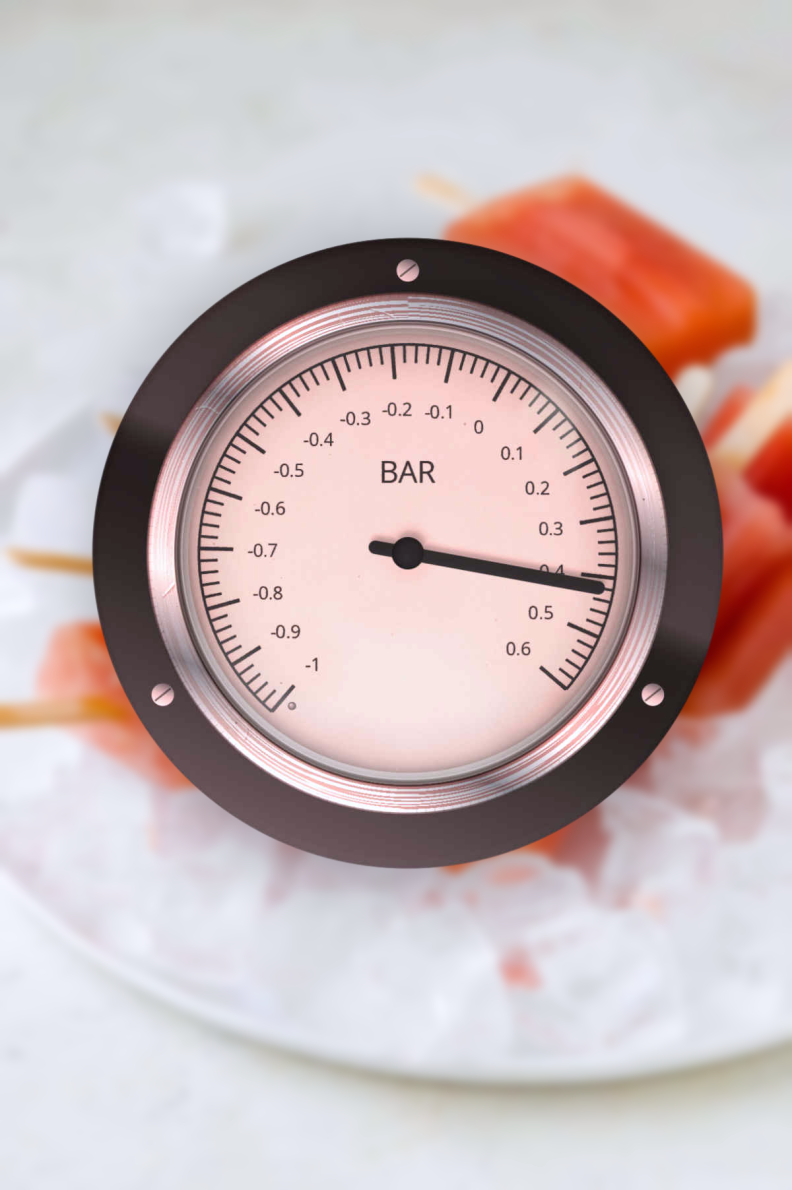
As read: **0.42** bar
